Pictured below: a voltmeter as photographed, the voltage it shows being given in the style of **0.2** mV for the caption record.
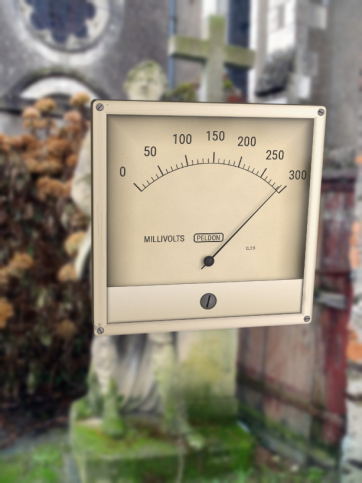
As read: **290** mV
